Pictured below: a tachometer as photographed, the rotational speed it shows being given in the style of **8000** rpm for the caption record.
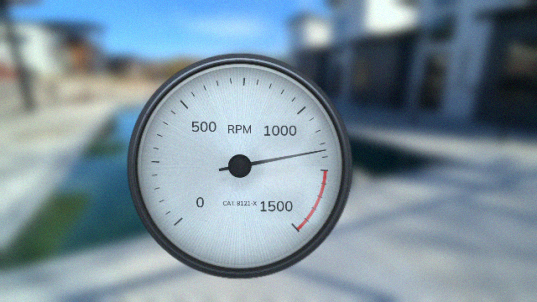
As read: **1175** rpm
